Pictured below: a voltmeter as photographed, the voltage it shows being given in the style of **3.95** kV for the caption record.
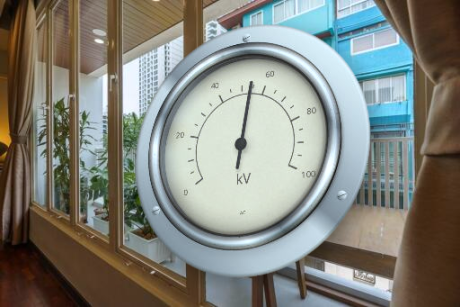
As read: **55** kV
